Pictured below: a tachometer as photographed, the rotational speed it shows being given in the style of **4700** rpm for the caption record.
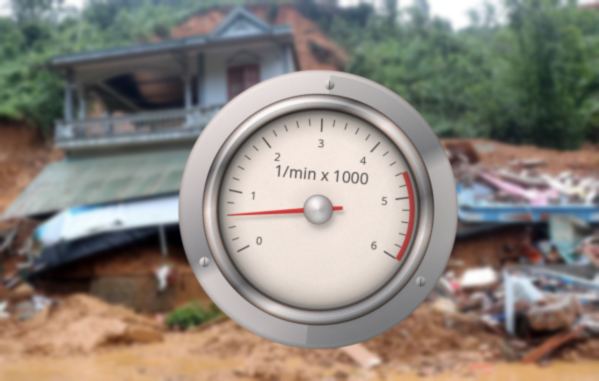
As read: **600** rpm
